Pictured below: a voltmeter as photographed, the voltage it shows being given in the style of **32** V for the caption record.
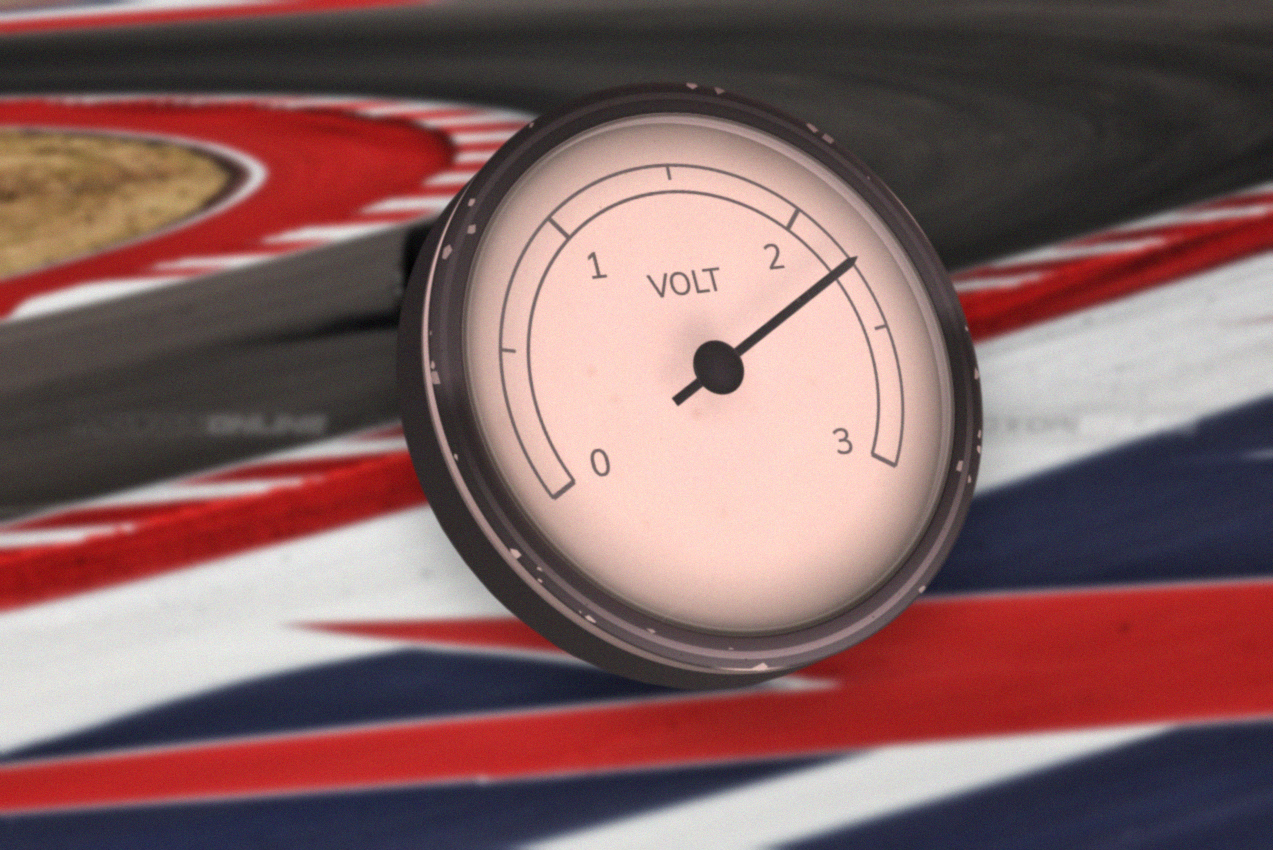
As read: **2.25** V
